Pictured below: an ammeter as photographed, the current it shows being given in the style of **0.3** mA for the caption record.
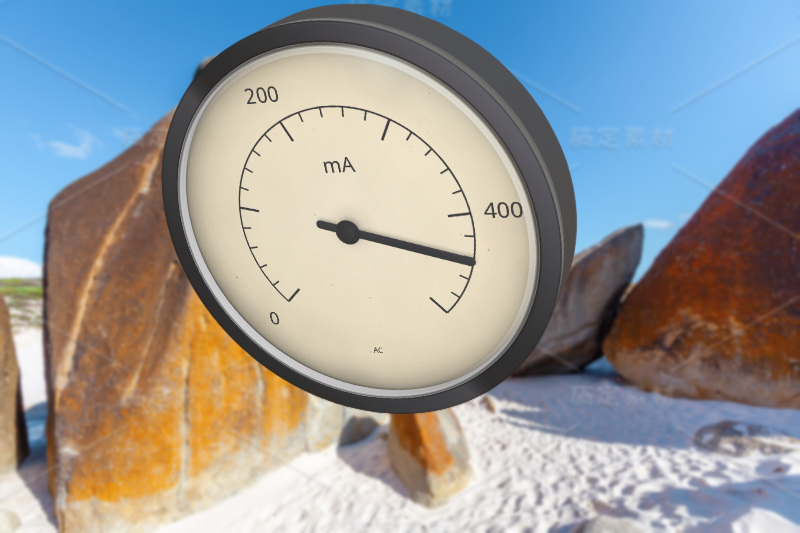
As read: **440** mA
